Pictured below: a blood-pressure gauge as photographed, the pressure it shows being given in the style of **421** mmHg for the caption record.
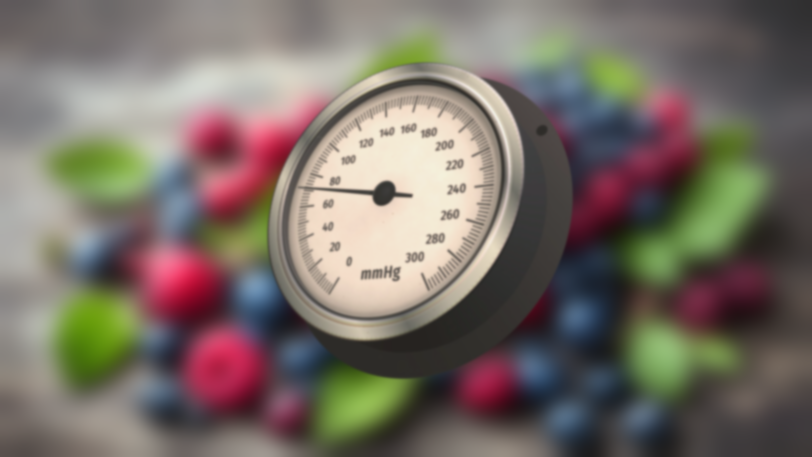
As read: **70** mmHg
